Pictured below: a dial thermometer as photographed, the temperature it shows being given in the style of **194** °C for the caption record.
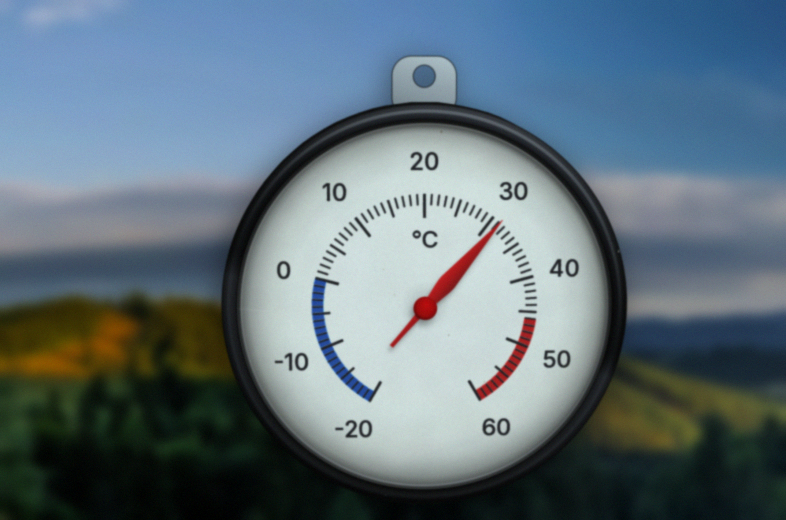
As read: **31** °C
